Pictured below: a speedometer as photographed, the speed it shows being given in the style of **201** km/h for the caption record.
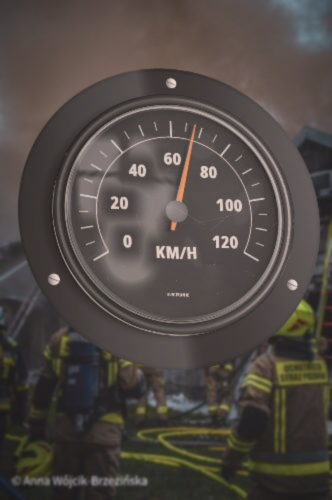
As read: **67.5** km/h
